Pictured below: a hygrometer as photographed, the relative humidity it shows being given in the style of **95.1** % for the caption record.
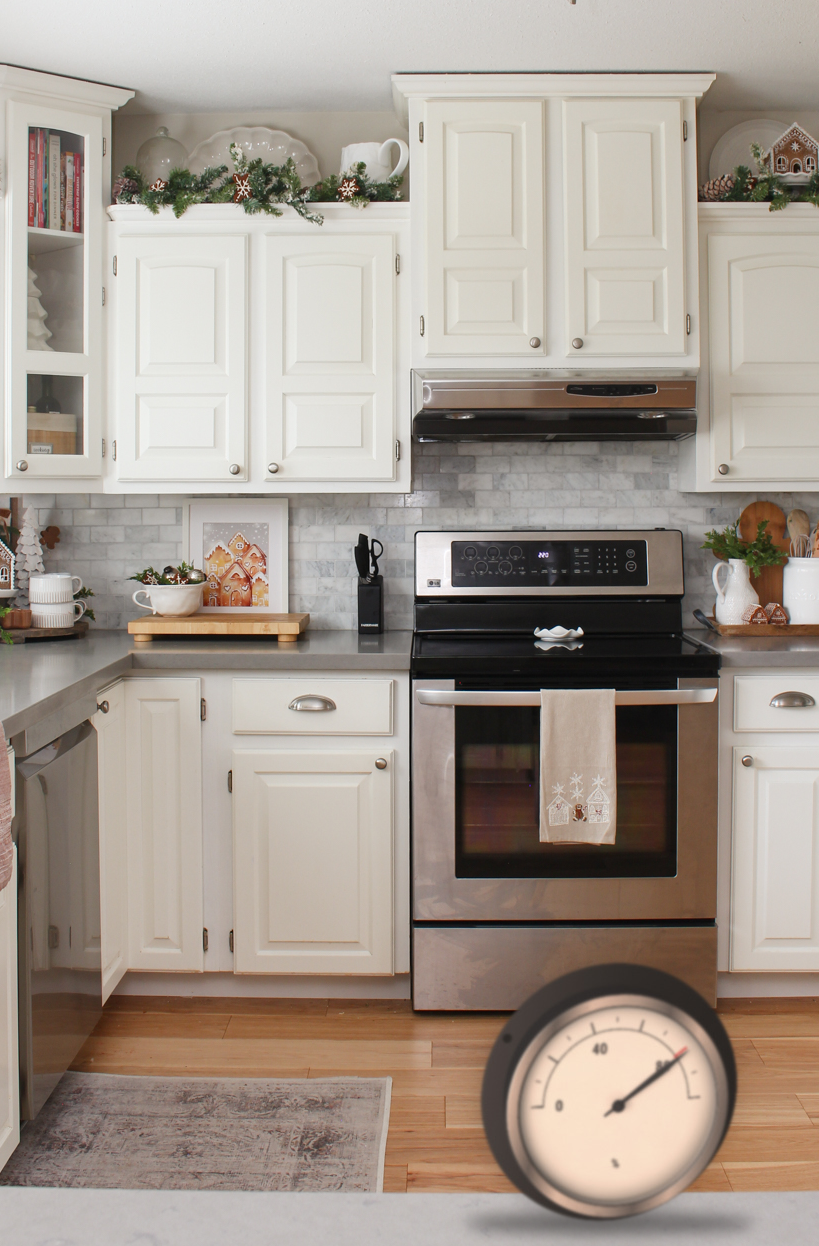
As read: **80** %
